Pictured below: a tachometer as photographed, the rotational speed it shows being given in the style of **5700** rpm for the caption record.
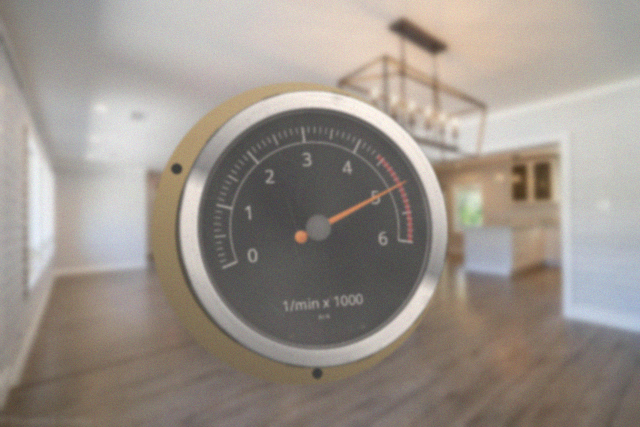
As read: **5000** rpm
